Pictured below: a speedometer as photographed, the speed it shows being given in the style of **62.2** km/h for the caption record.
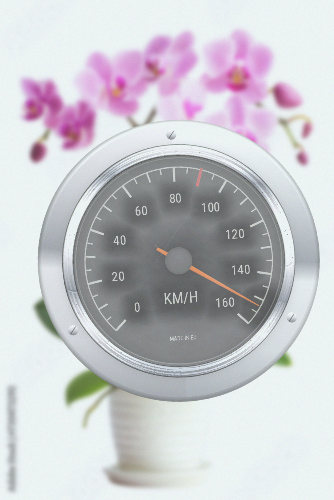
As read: **152.5** km/h
